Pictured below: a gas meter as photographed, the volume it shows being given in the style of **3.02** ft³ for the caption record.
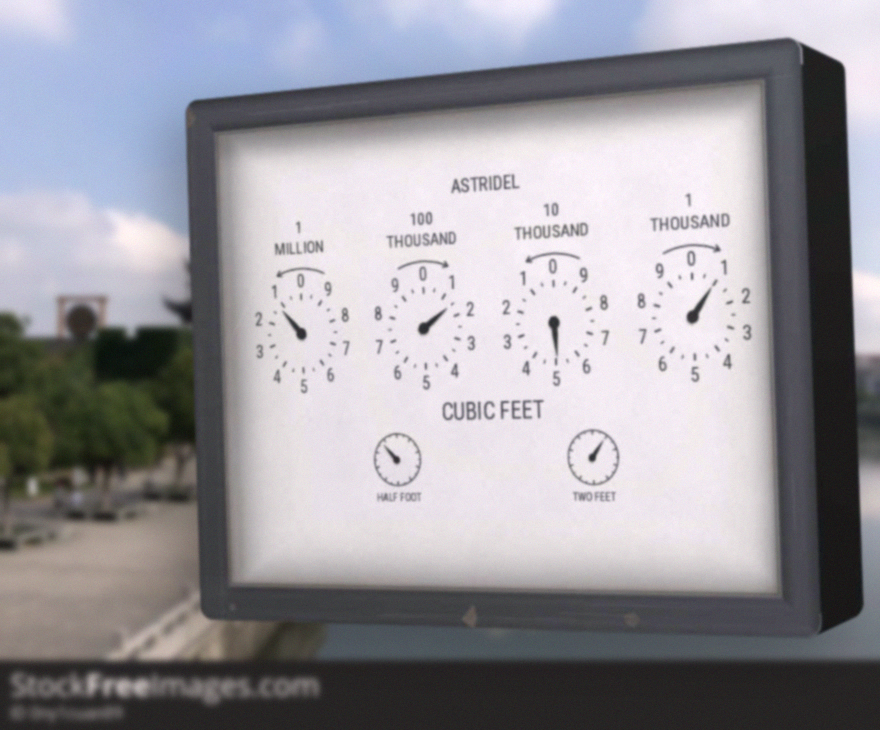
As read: **115100** ft³
